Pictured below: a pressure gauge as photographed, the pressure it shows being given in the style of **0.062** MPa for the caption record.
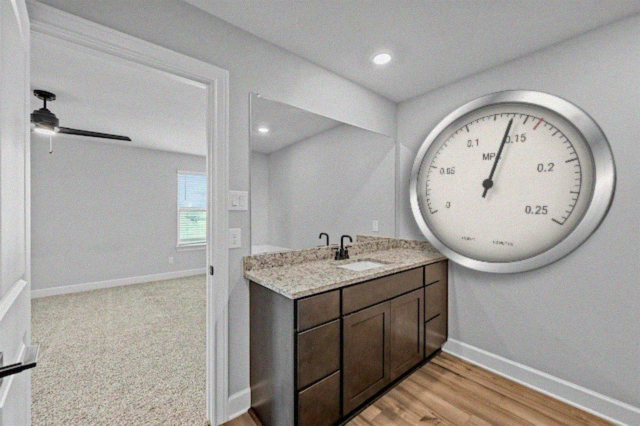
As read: **0.14** MPa
